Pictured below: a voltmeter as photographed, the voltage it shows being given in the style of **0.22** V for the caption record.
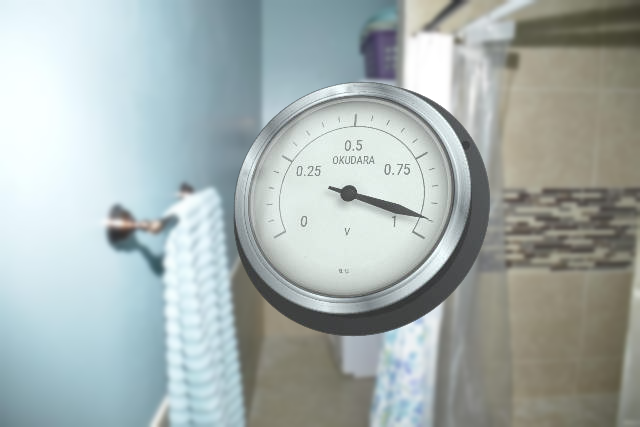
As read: **0.95** V
